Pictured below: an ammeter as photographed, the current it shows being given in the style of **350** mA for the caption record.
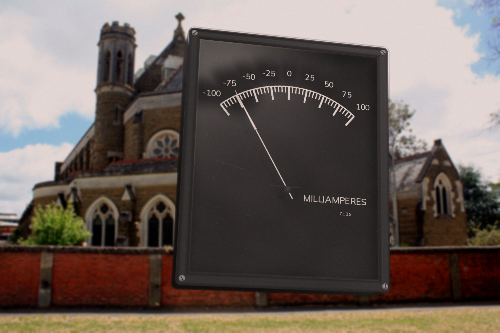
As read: **-75** mA
